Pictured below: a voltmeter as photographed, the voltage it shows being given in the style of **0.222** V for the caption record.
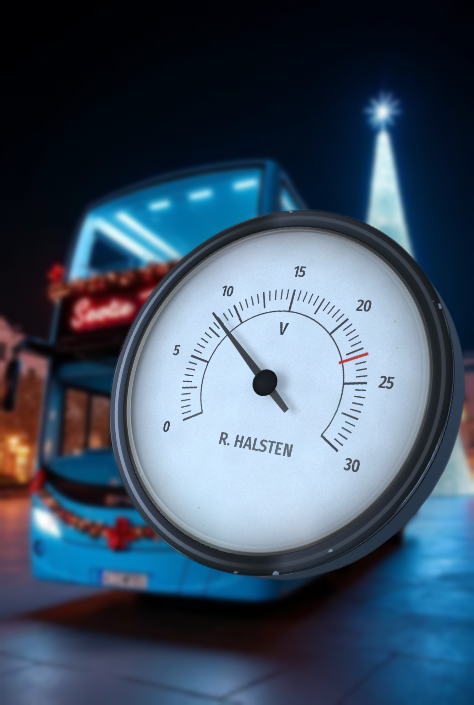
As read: **8.5** V
